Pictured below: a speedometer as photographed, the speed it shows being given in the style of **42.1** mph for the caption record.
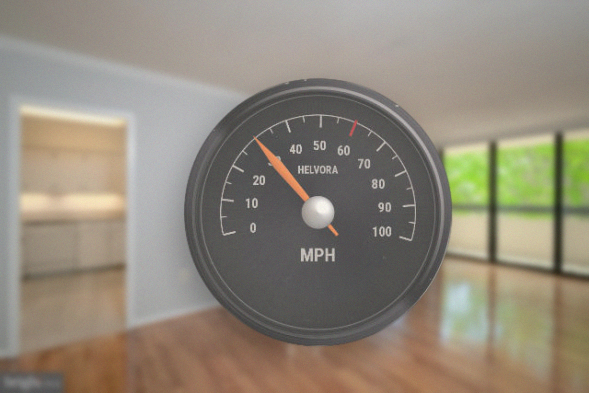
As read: **30** mph
